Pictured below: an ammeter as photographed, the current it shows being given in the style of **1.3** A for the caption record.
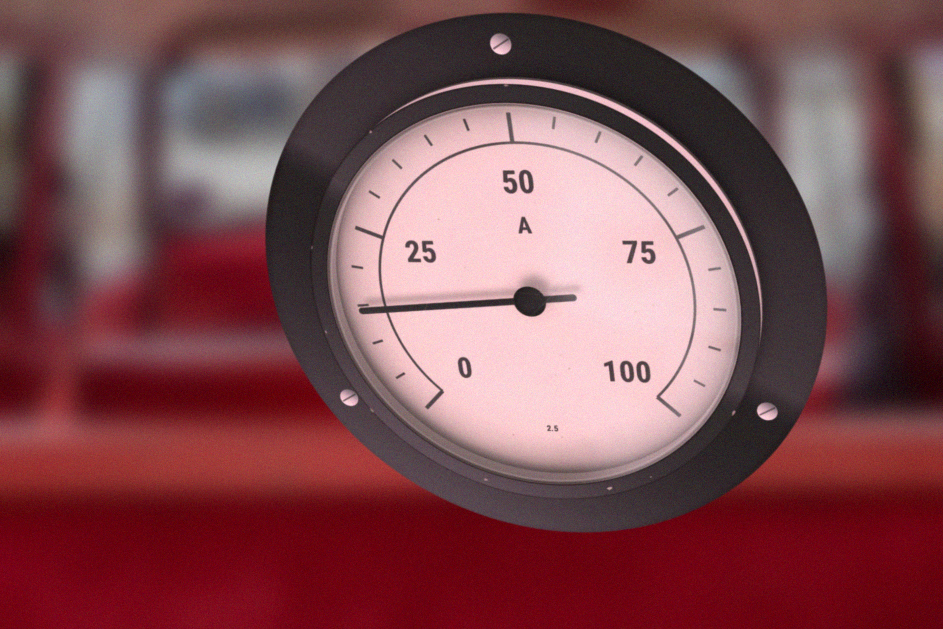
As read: **15** A
